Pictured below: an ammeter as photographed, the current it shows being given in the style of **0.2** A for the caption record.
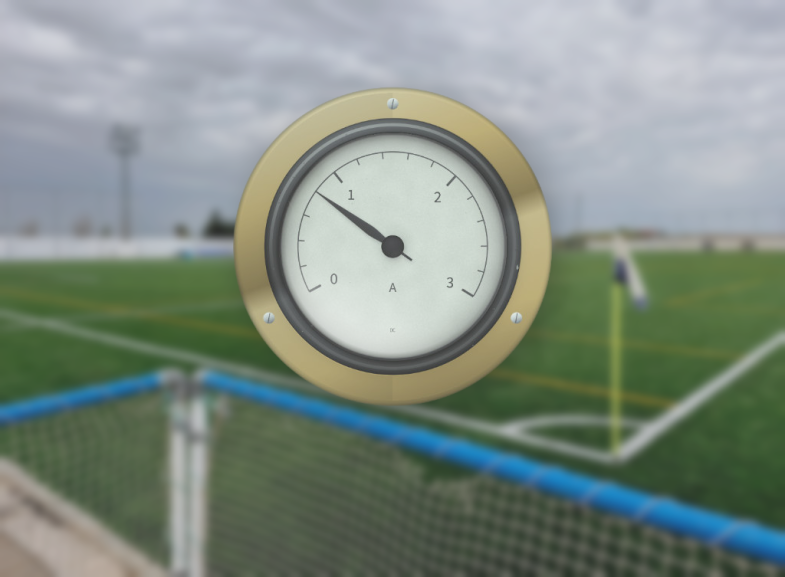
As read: **0.8** A
